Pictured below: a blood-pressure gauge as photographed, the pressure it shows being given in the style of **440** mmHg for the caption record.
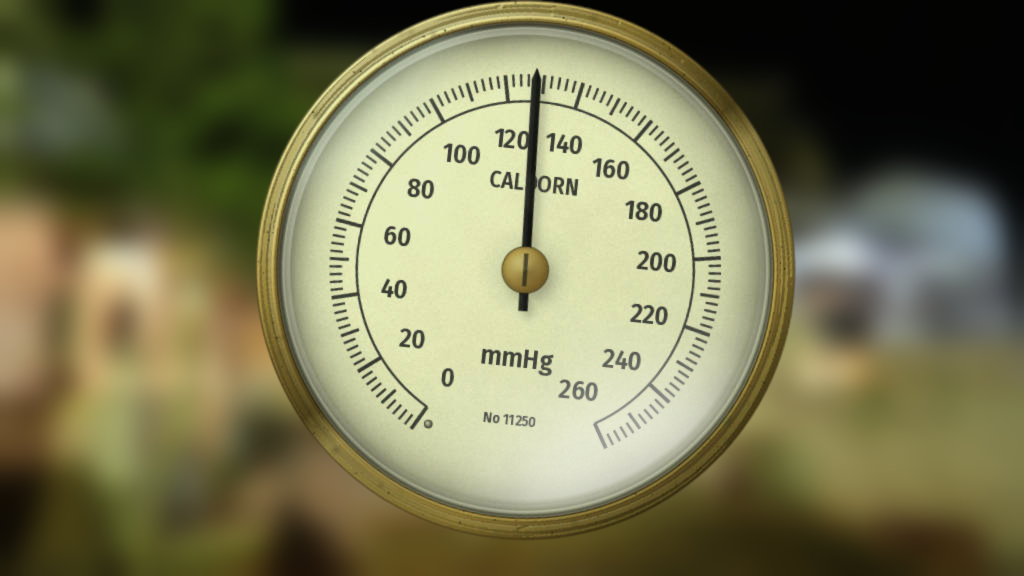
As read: **128** mmHg
